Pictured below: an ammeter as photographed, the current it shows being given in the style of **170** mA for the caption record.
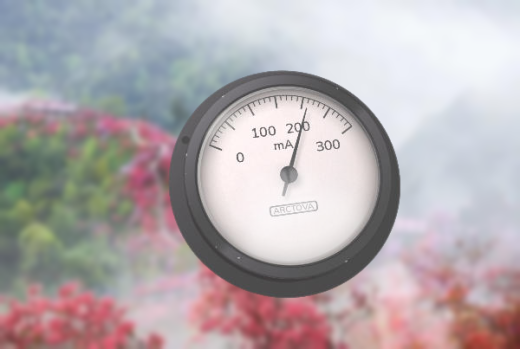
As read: **210** mA
